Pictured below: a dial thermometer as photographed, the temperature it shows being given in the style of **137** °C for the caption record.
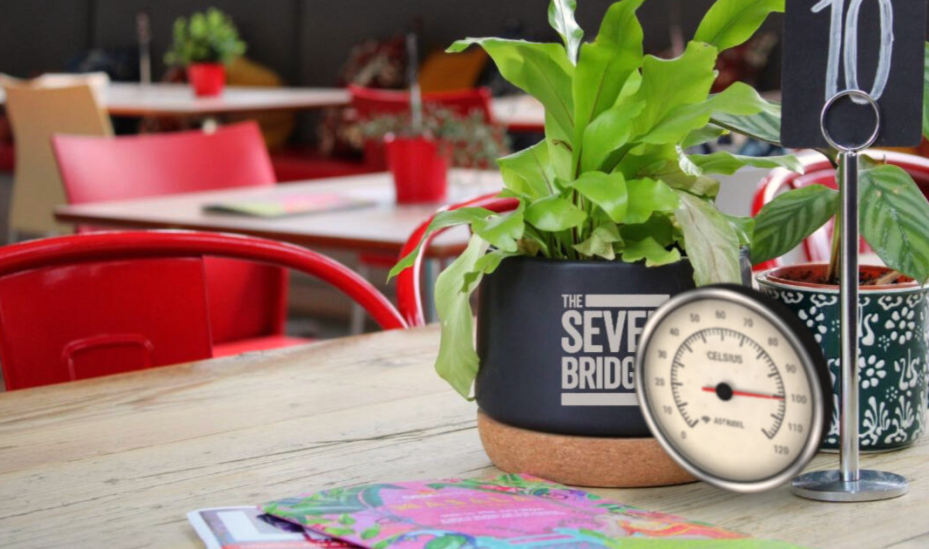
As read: **100** °C
